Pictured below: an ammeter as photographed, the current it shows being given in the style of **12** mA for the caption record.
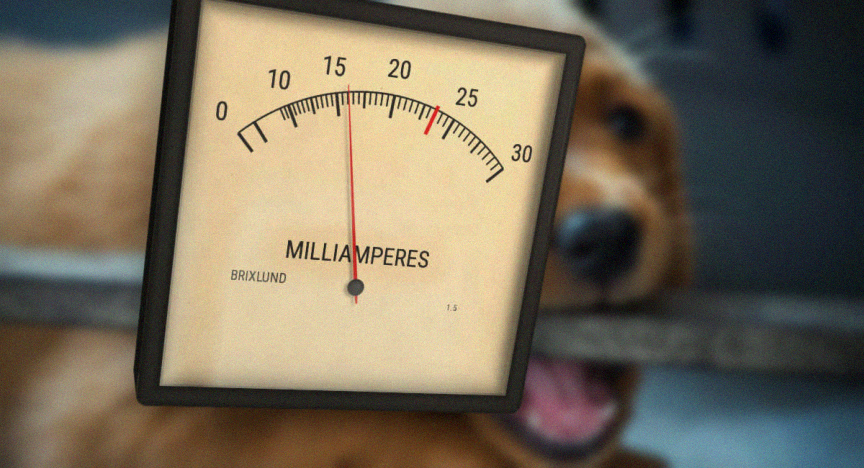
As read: **16** mA
